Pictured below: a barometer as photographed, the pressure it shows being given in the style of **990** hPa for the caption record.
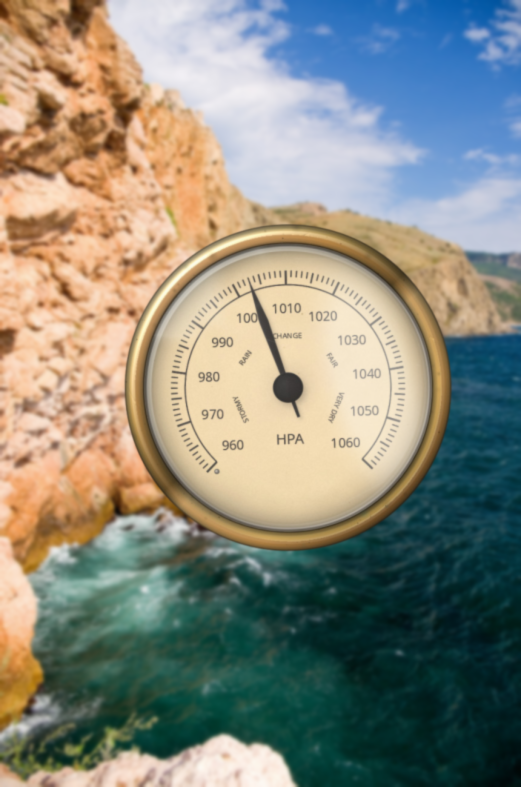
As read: **1003** hPa
